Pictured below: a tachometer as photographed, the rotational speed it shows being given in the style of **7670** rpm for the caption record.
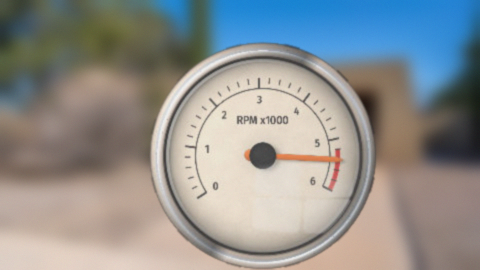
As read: **5400** rpm
